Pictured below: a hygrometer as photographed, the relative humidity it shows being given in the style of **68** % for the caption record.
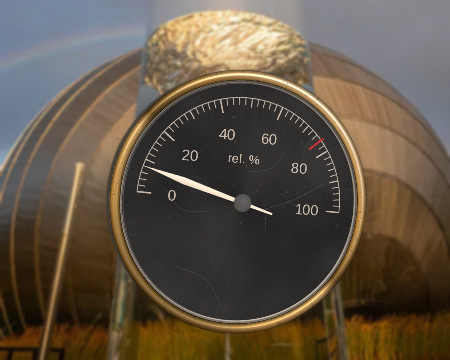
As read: **8** %
